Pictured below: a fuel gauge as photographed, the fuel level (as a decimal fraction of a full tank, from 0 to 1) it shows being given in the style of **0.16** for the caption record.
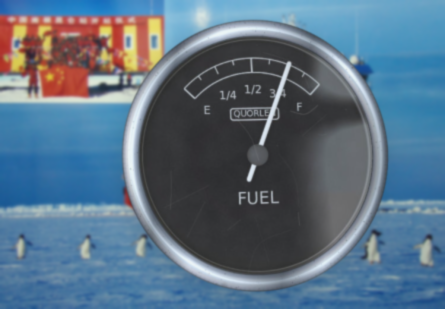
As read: **0.75**
